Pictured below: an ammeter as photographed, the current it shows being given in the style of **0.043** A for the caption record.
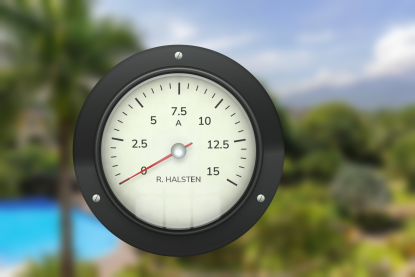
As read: **0** A
